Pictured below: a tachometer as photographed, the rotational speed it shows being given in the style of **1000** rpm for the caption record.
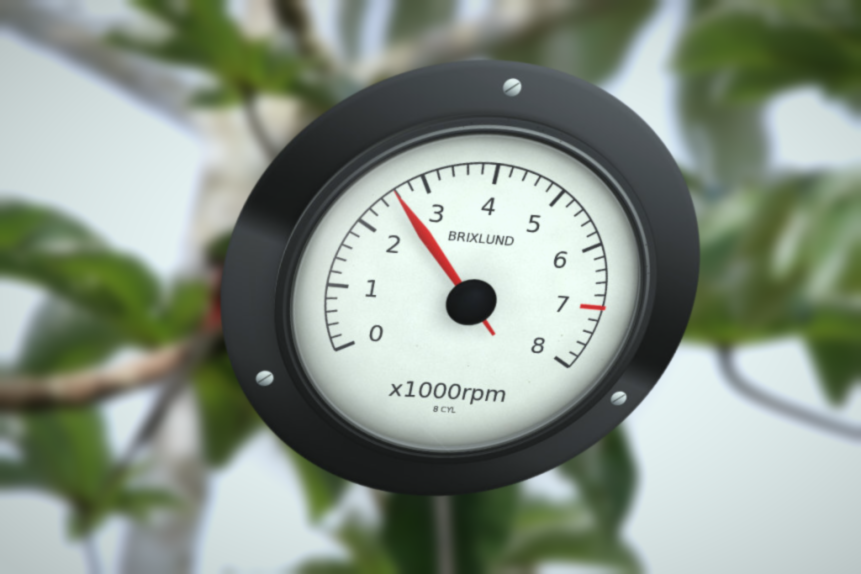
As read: **2600** rpm
